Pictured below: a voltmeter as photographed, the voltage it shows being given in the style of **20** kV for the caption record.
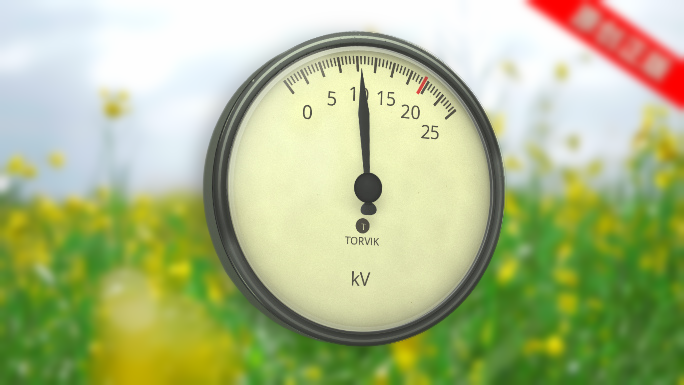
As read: **10** kV
